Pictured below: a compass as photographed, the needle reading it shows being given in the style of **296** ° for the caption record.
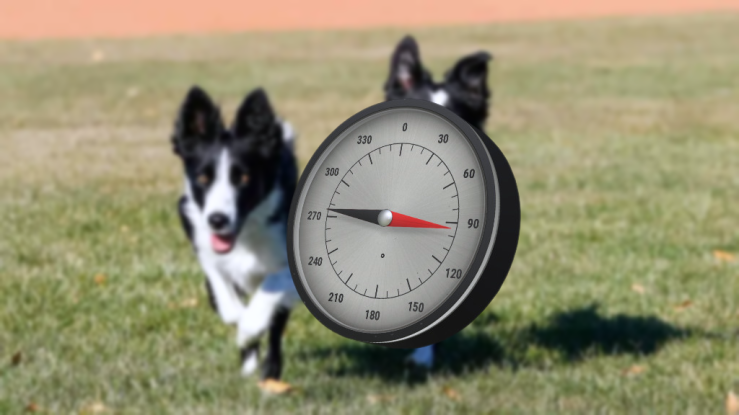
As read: **95** °
